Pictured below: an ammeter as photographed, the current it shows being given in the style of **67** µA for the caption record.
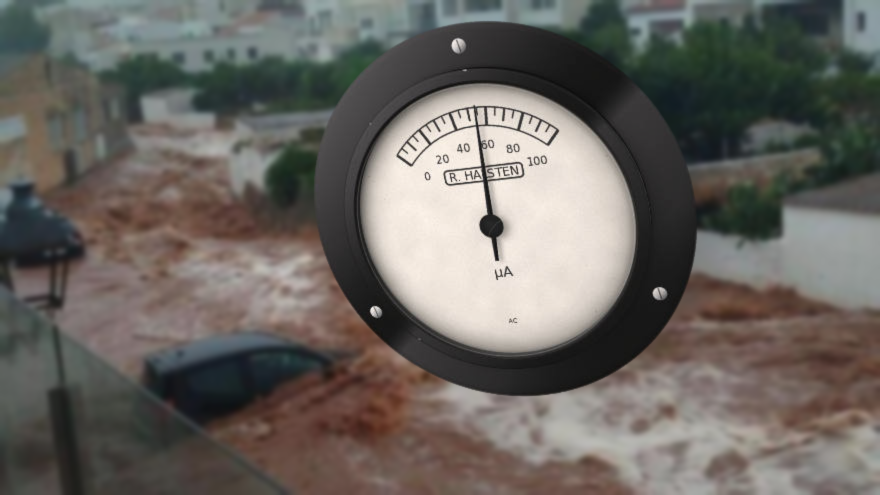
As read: **55** µA
